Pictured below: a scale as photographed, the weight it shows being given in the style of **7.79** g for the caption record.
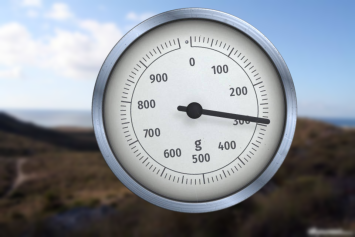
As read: **290** g
